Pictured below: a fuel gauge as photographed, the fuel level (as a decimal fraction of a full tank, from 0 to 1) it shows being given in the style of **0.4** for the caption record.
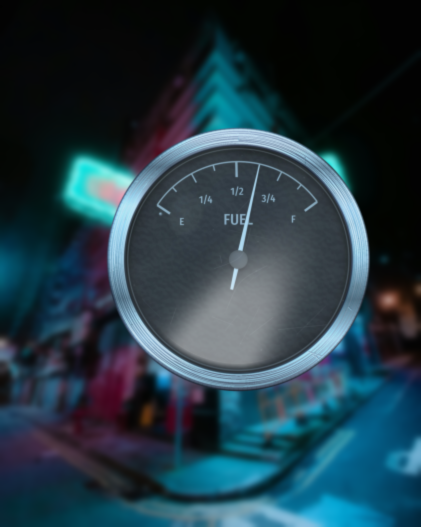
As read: **0.625**
